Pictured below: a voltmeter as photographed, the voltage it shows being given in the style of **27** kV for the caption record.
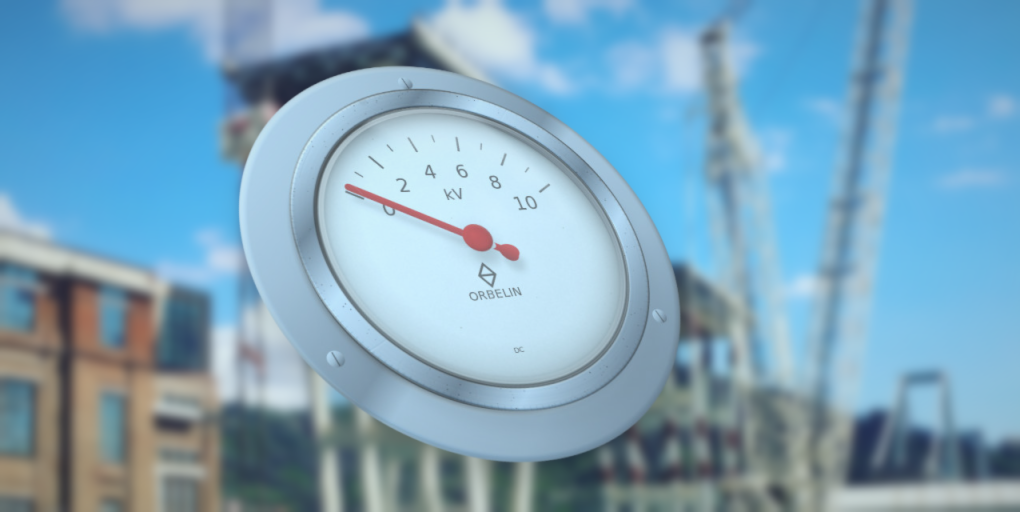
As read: **0** kV
